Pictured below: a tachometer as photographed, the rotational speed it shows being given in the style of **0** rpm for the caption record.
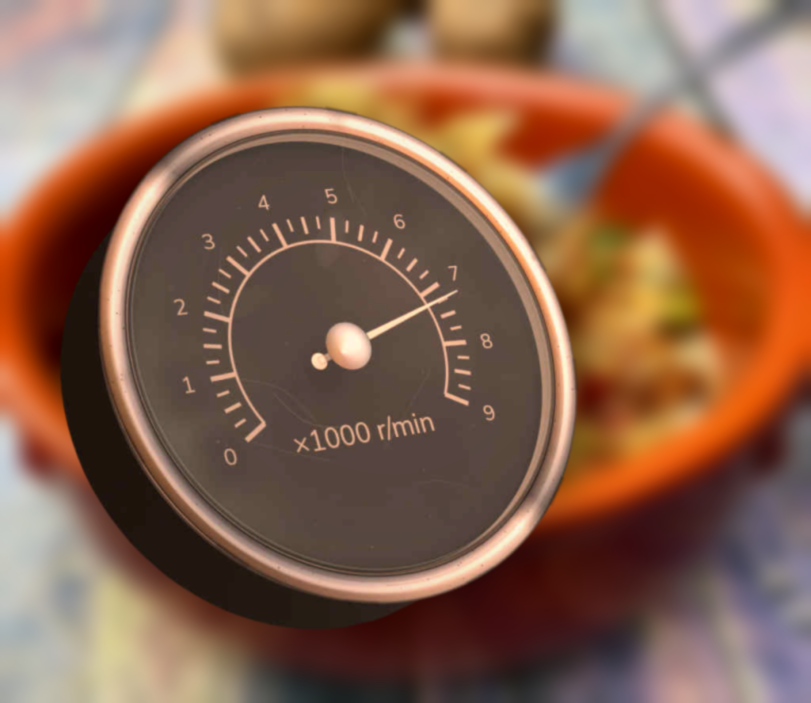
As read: **7250** rpm
